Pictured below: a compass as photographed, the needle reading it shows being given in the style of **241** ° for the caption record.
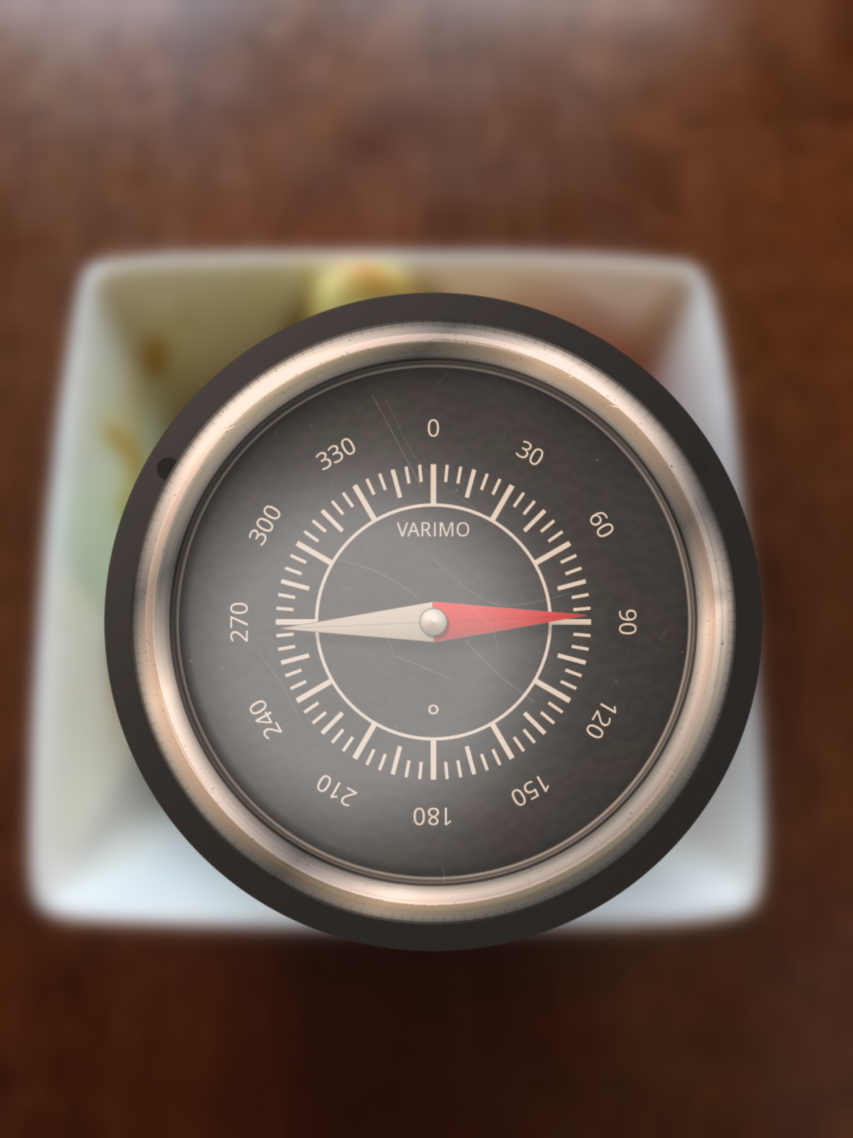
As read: **87.5** °
